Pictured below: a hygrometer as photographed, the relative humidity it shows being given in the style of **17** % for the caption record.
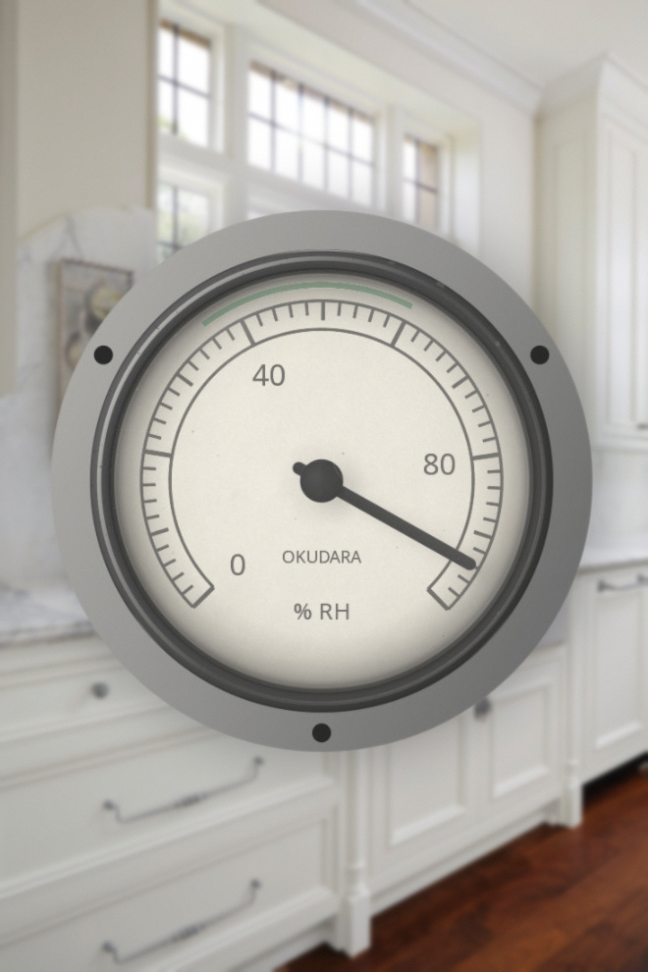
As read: **94** %
